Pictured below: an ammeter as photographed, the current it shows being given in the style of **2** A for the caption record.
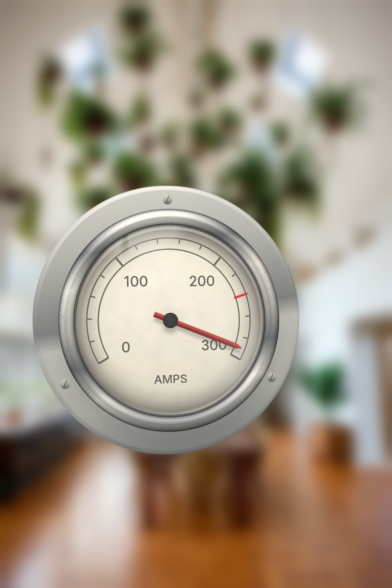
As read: **290** A
